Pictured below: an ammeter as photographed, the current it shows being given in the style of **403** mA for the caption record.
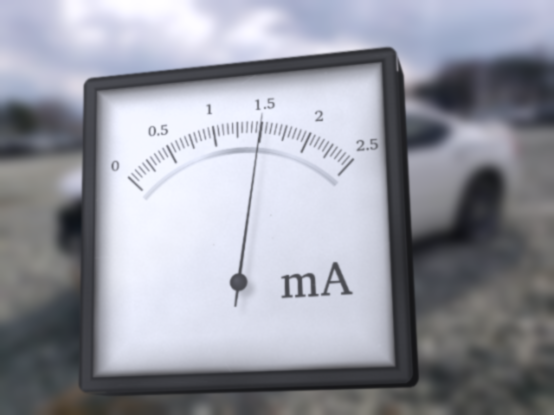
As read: **1.5** mA
